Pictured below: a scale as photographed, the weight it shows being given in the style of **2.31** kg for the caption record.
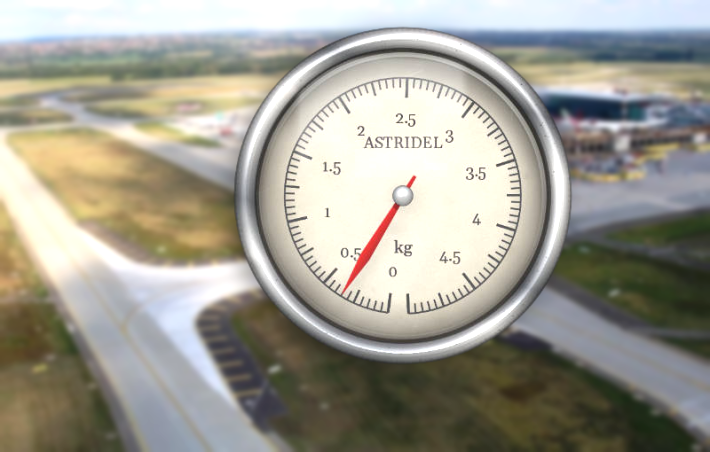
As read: **0.35** kg
